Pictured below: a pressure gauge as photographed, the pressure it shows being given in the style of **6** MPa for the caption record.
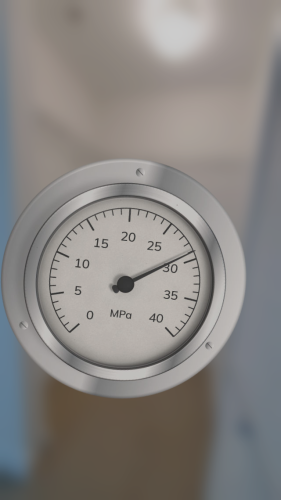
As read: **29** MPa
